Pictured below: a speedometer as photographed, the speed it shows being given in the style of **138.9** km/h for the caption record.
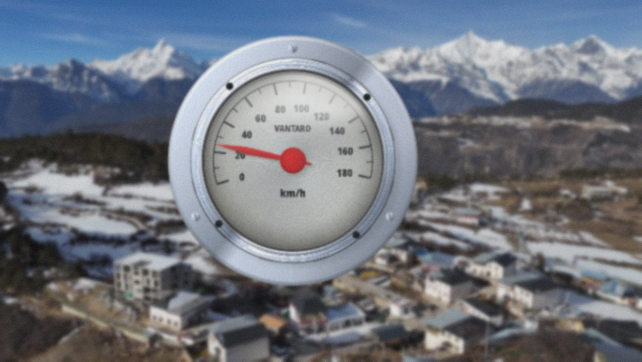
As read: **25** km/h
